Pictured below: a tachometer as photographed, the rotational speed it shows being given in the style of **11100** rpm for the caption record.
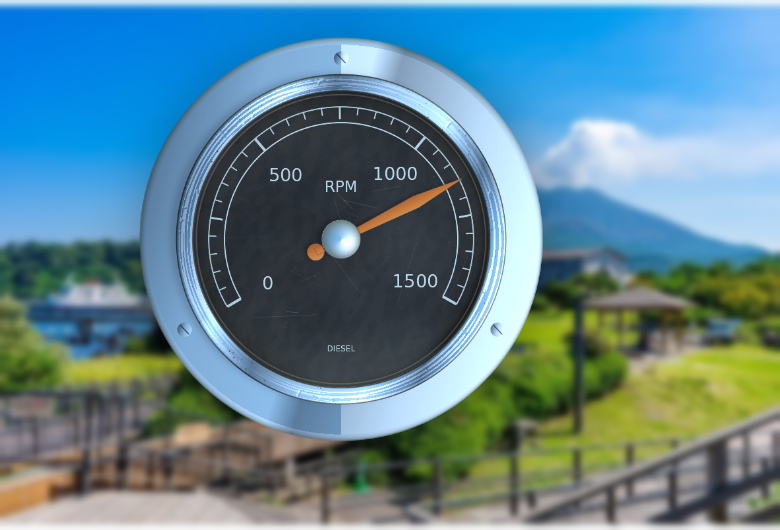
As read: **1150** rpm
